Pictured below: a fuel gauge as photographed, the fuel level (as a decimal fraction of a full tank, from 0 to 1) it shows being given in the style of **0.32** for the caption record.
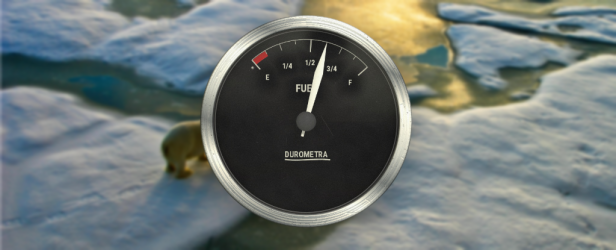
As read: **0.625**
